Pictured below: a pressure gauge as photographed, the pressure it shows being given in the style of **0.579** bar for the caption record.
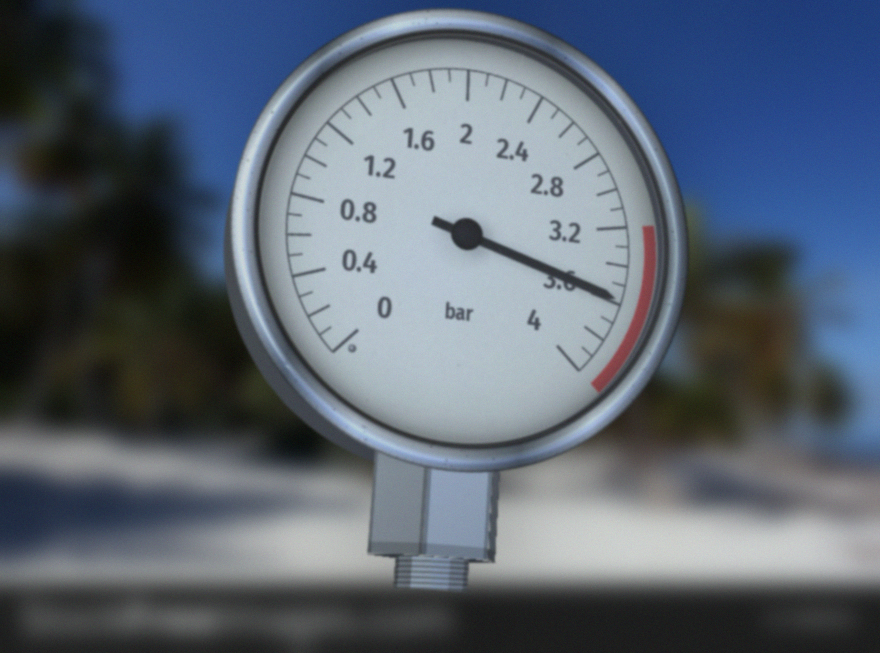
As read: **3.6** bar
